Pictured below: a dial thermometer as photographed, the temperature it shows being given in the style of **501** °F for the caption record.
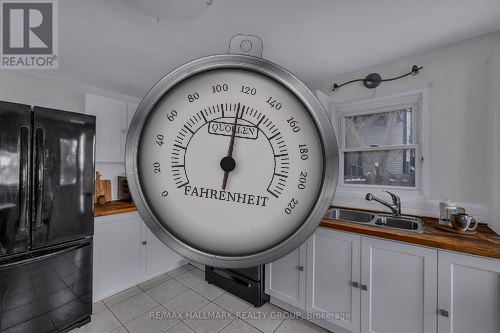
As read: **116** °F
